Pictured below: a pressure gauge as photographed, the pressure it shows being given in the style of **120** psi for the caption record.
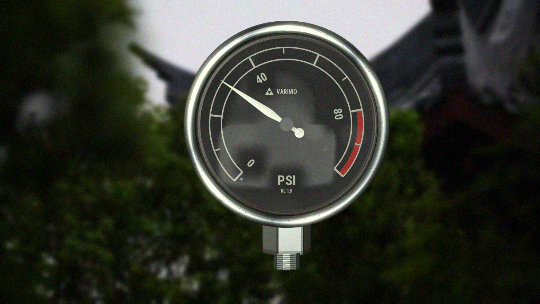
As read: **30** psi
